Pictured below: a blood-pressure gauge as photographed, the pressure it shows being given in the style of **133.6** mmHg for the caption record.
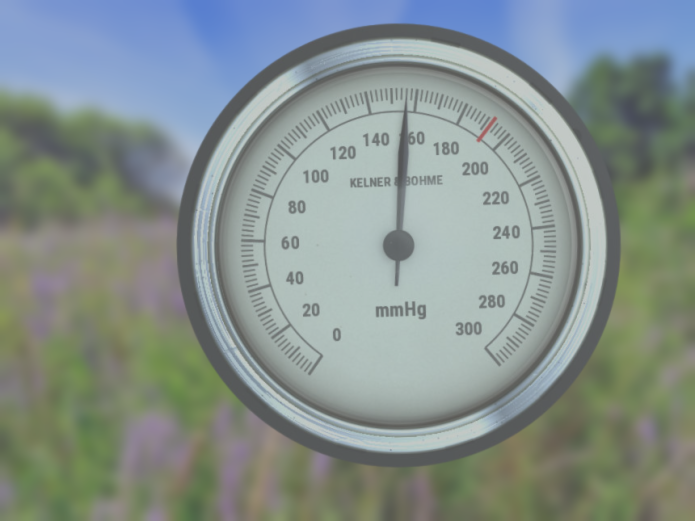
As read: **156** mmHg
